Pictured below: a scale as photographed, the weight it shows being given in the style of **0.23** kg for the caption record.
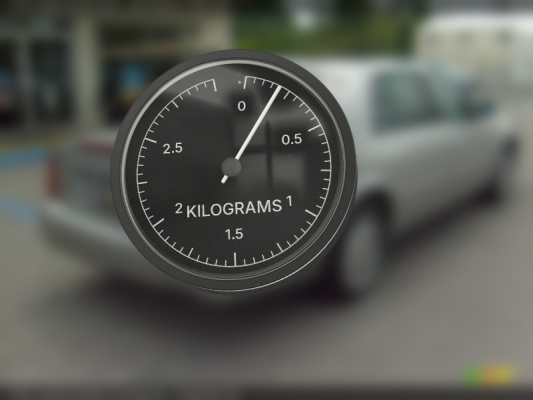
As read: **0.2** kg
